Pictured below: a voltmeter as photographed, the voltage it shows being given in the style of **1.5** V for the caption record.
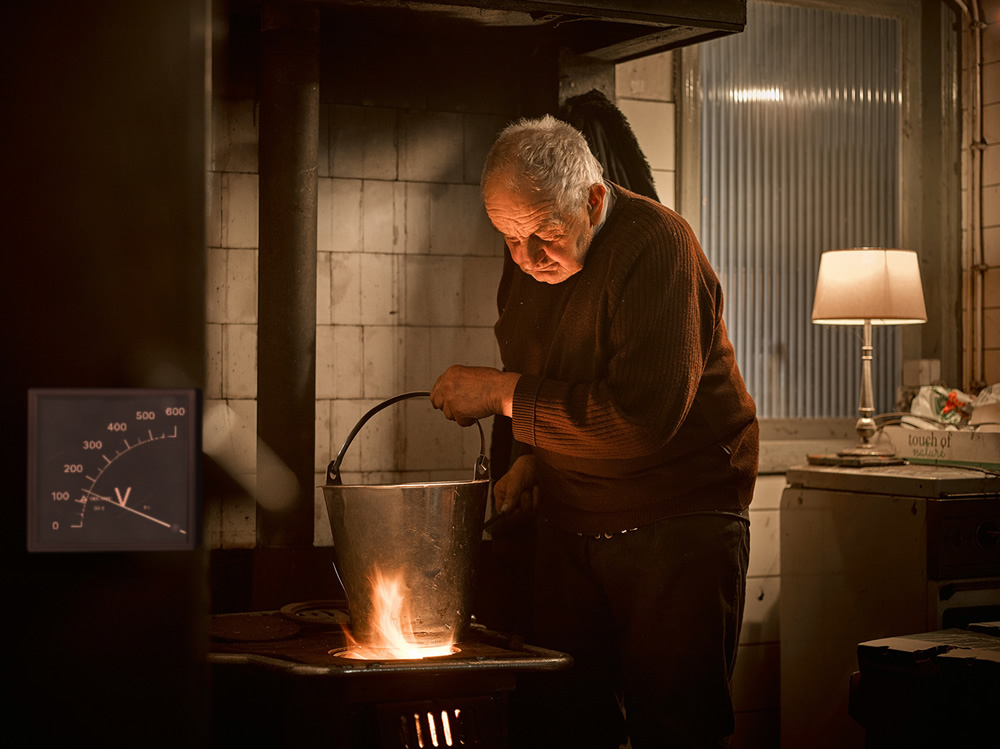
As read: **150** V
